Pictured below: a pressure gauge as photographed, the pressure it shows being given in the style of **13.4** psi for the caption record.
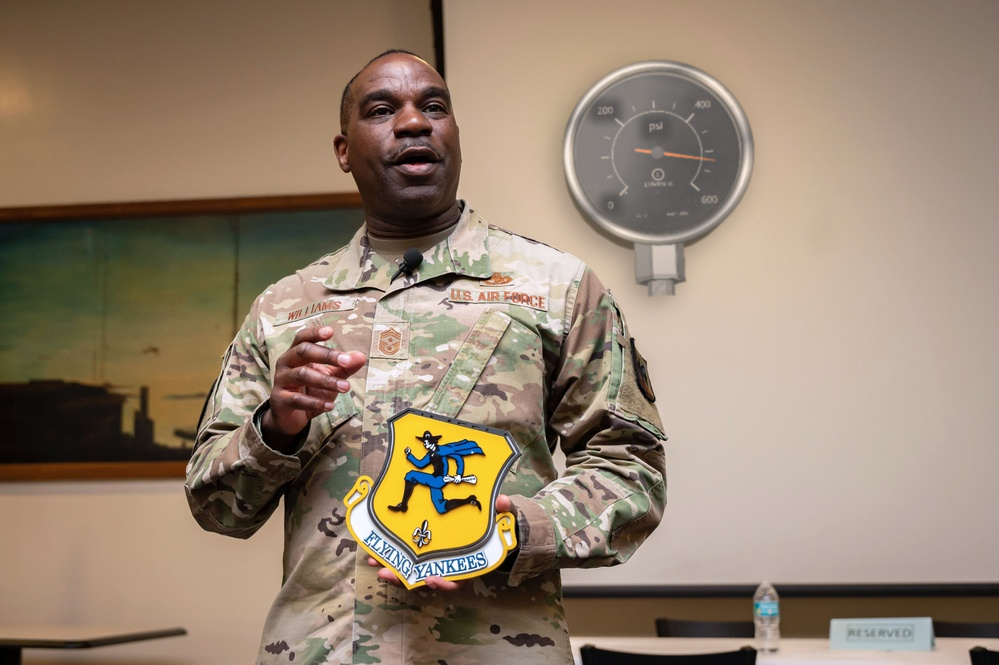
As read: **525** psi
